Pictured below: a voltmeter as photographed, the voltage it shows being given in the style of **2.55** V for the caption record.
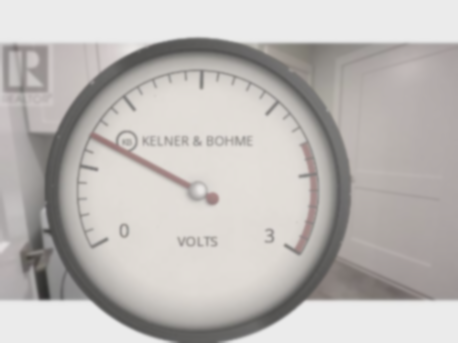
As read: **0.7** V
